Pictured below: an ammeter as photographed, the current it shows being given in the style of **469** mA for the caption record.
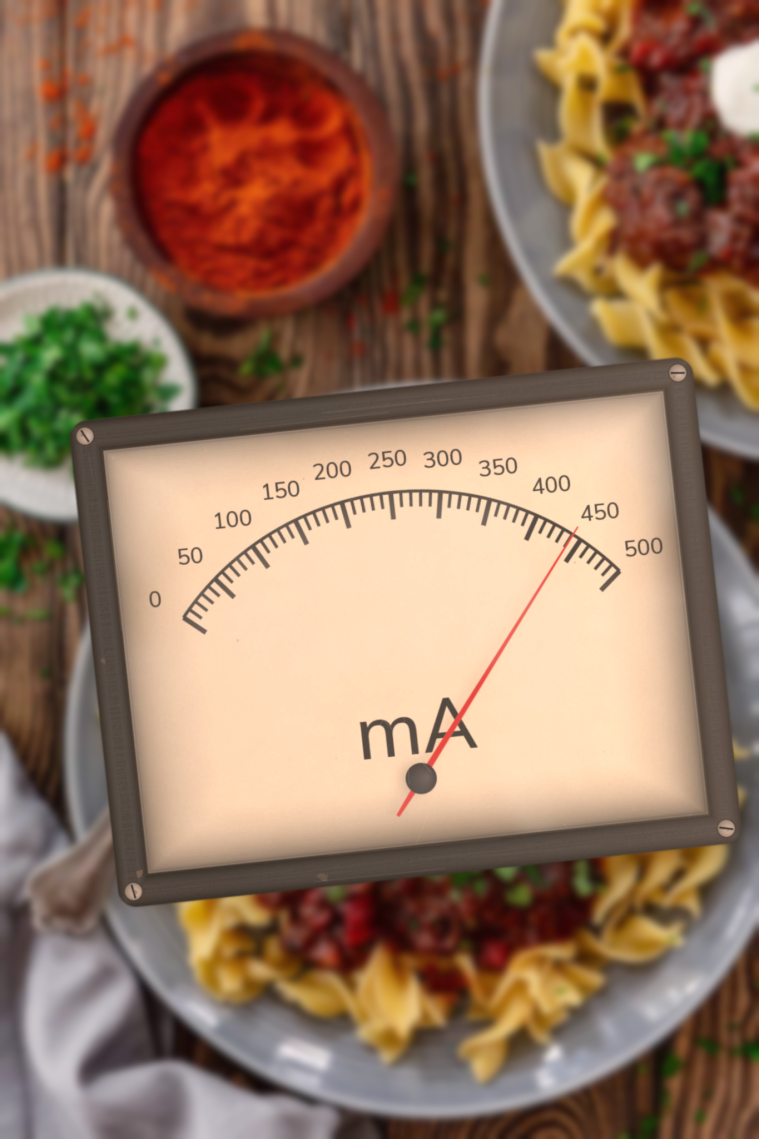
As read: **440** mA
